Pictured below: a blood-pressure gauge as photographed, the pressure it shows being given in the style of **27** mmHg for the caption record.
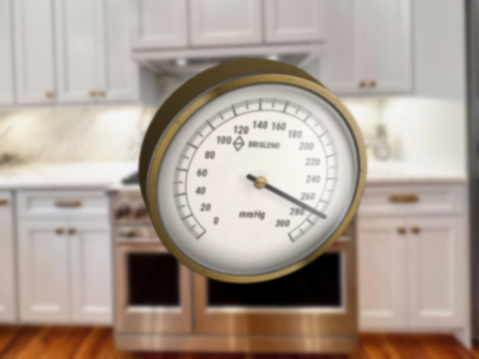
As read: **270** mmHg
